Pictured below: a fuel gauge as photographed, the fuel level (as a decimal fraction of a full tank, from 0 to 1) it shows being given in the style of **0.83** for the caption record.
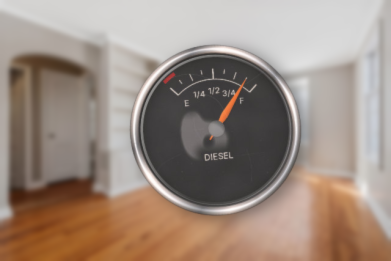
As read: **0.875**
